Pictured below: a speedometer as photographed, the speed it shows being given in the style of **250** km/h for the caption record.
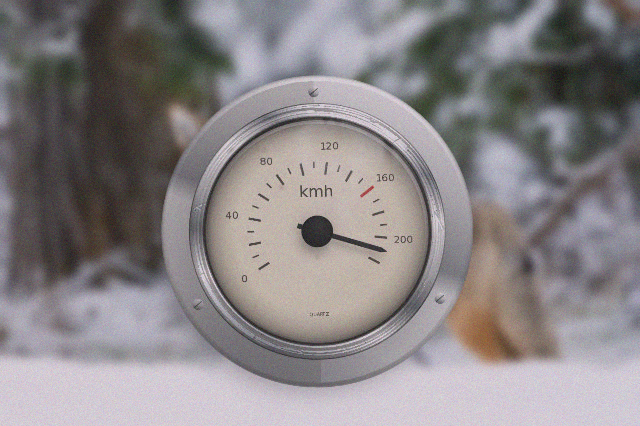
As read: **210** km/h
